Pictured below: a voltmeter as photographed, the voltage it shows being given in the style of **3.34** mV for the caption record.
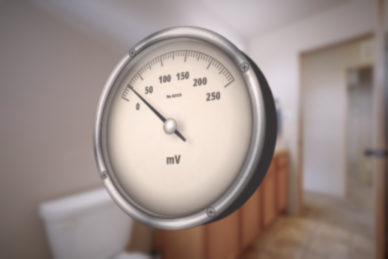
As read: **25** mV
